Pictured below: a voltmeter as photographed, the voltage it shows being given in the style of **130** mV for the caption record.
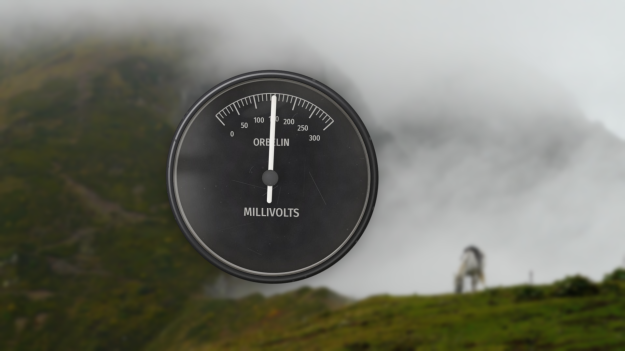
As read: **150** mV
